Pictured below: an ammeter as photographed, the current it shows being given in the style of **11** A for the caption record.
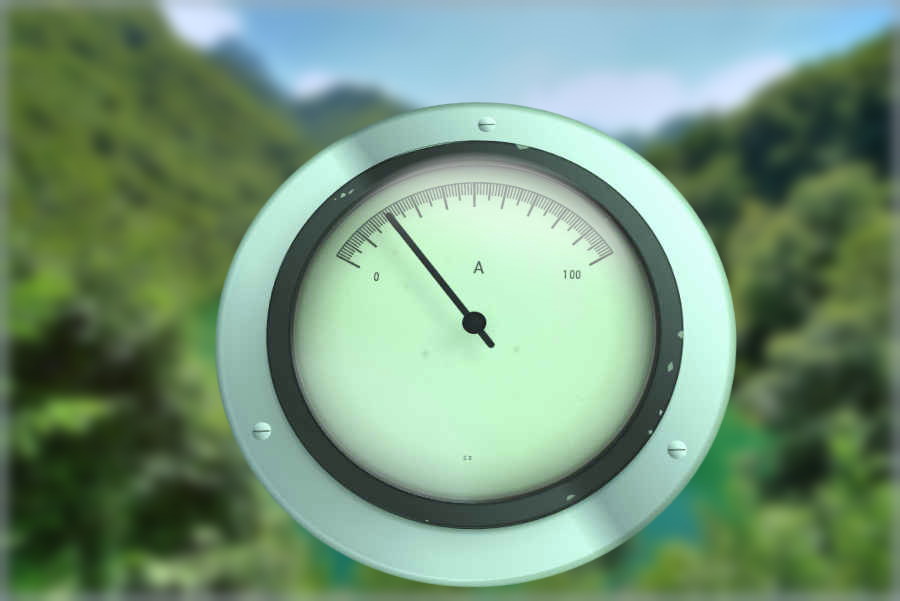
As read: **20** A
